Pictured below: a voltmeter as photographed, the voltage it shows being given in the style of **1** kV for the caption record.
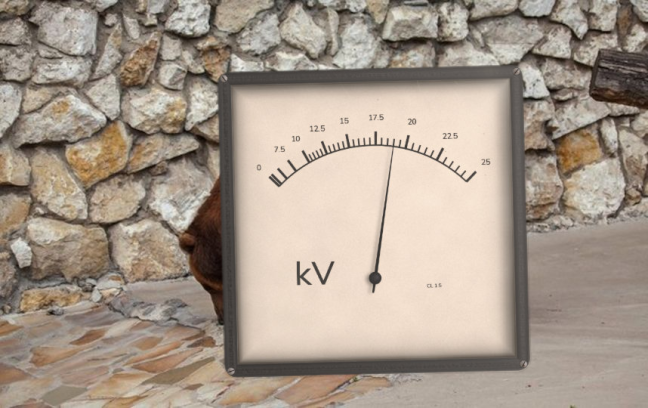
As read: **19** kV
